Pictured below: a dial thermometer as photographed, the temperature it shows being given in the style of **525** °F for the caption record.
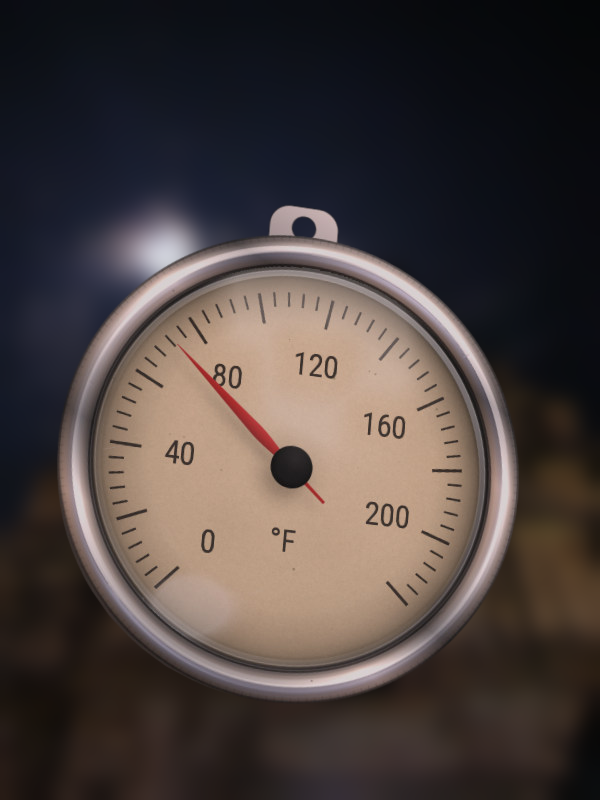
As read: **72** °F
